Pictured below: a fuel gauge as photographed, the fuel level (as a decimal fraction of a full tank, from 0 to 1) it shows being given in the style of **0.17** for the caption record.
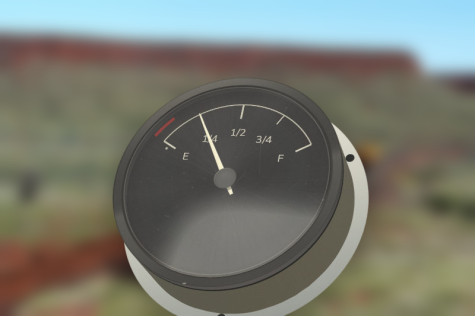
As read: **0.25**
